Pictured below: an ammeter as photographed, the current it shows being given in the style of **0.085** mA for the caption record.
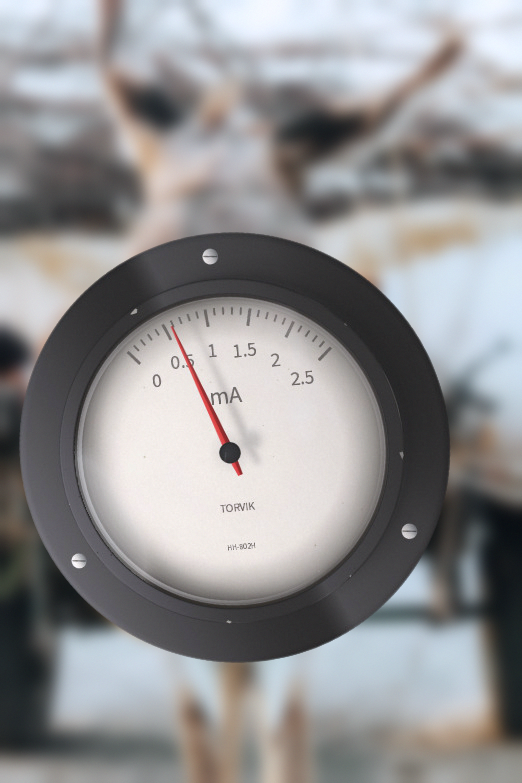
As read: **0.6** mA
